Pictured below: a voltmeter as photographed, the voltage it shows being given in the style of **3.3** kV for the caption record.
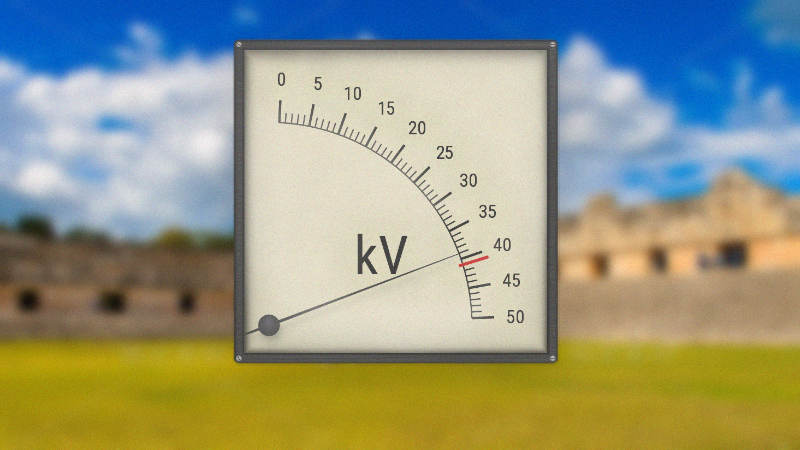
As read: **39** kV
